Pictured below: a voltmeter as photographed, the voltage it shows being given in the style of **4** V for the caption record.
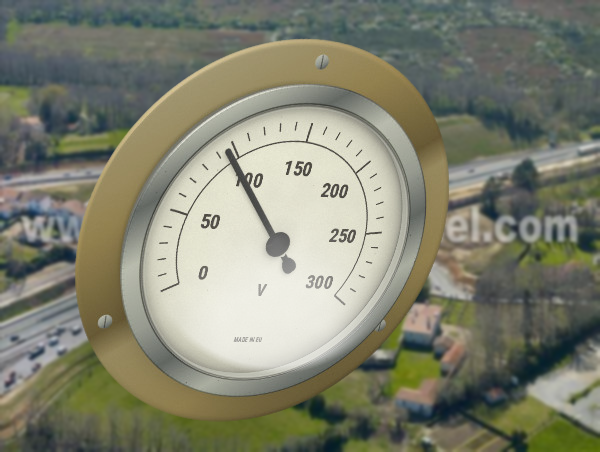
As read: **95** V
